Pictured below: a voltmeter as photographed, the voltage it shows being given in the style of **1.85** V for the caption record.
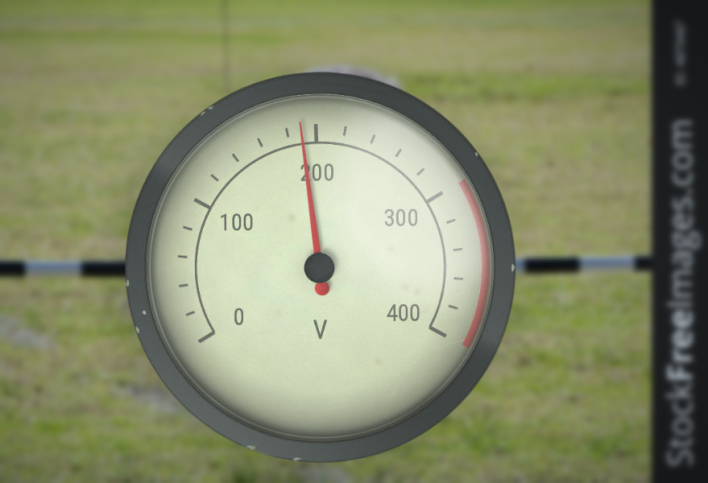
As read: **190** V
